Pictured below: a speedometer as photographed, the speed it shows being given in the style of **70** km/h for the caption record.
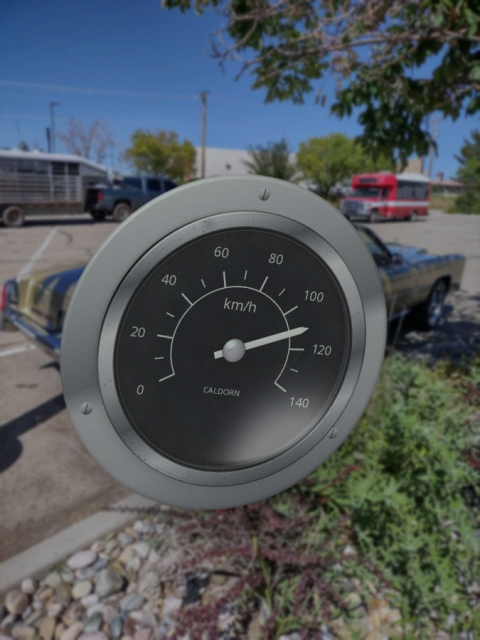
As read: **110** km/h
